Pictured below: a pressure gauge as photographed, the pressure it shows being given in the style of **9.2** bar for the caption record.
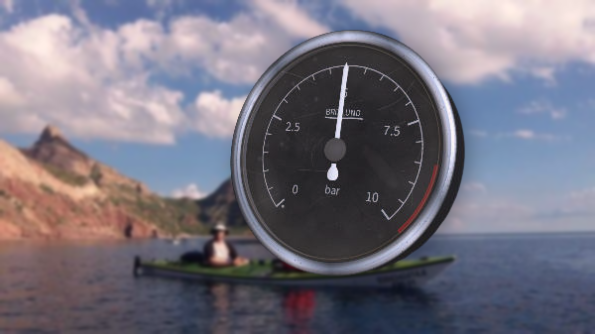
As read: **5** bar
